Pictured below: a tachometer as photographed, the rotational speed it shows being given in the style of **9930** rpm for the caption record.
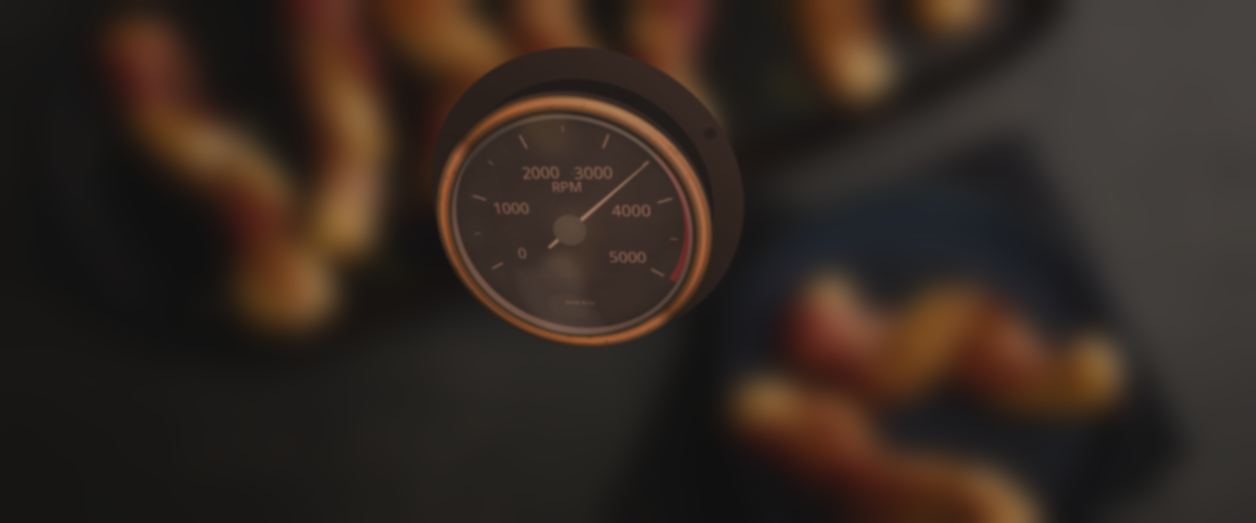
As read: **3500** rpm
